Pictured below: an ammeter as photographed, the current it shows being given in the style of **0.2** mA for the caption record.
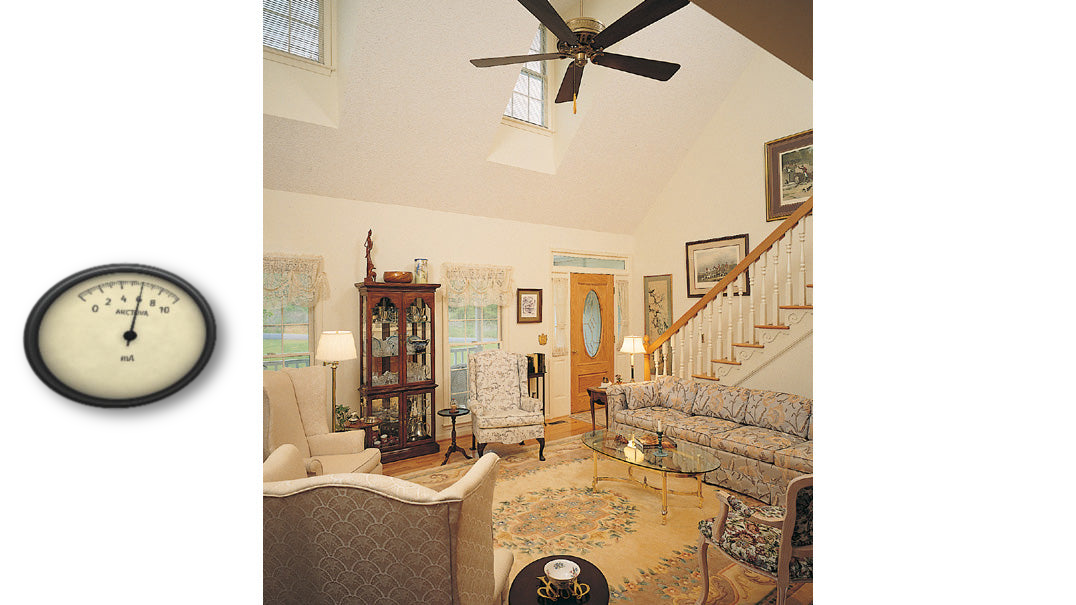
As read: **6** mA
